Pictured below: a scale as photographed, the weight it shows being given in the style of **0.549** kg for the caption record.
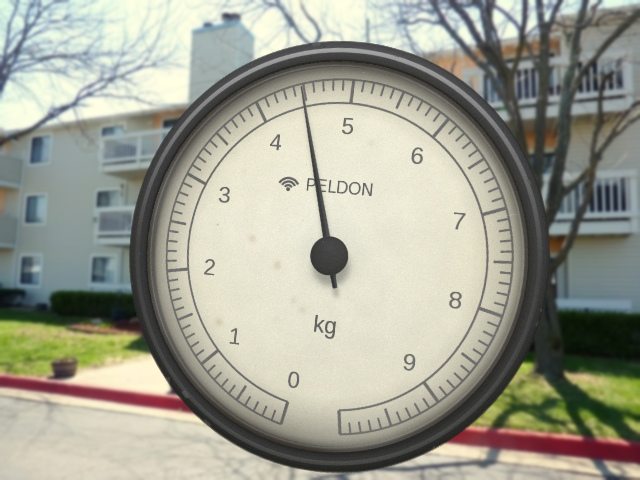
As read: **4.5** kg
